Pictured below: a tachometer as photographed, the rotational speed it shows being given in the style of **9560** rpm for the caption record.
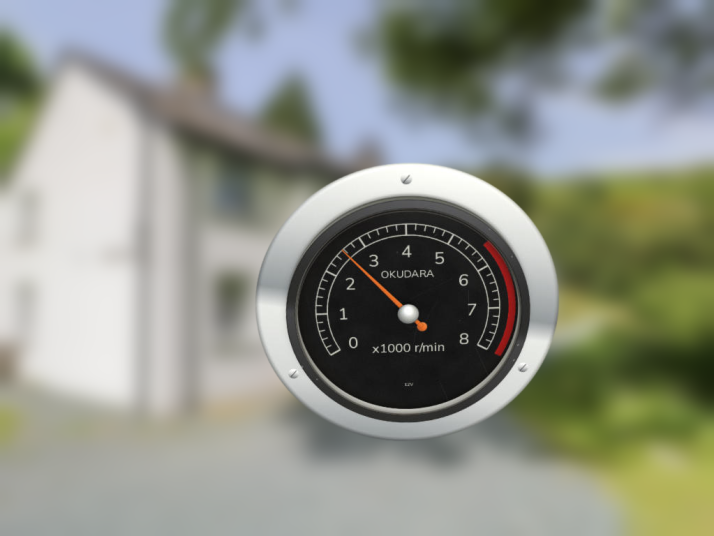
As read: **2600** rpm
